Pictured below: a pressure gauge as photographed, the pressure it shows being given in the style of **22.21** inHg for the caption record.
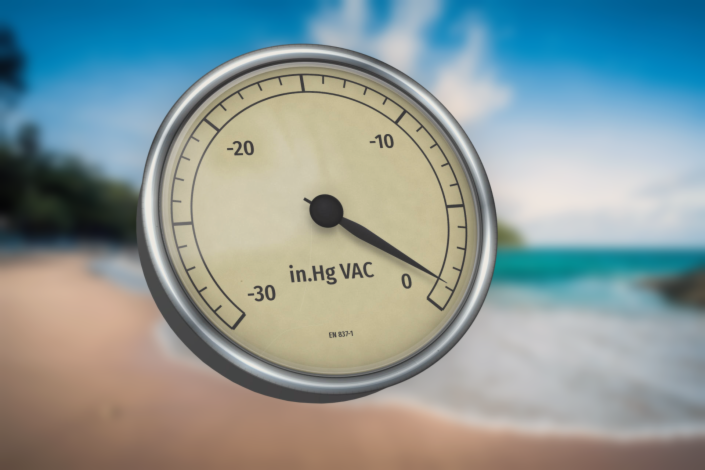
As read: **-1** inHg
